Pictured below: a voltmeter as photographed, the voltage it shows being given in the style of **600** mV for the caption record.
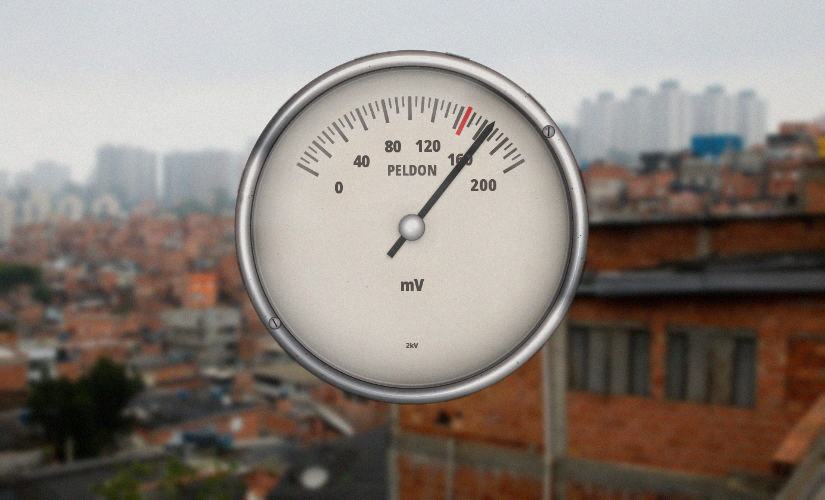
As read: **165** mV
